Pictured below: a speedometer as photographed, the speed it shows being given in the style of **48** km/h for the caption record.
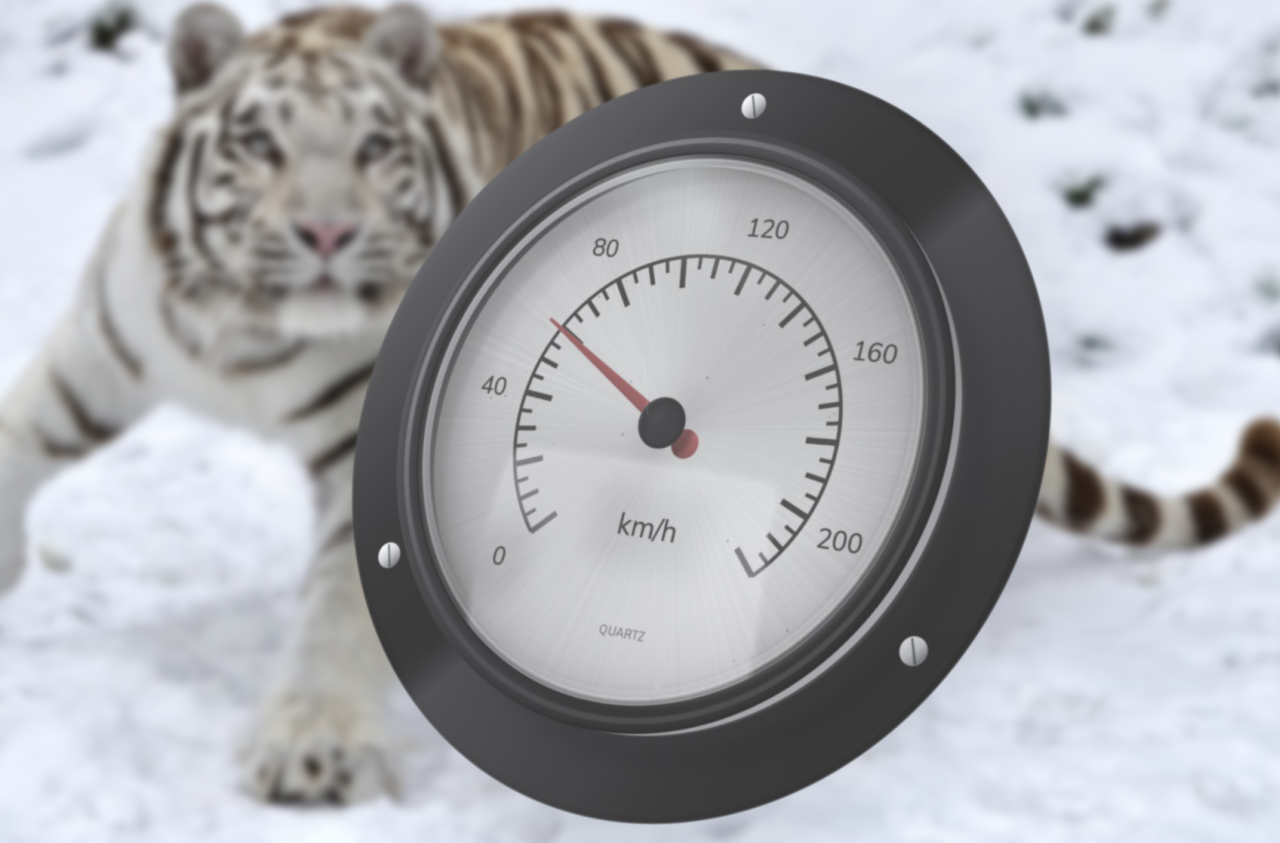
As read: **60** km/h
